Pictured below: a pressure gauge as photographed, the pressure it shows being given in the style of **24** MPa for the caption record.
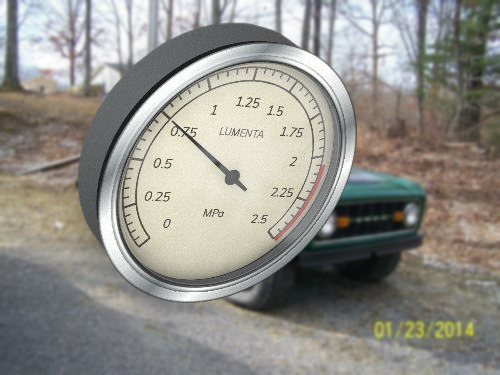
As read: **0.75** MPa
